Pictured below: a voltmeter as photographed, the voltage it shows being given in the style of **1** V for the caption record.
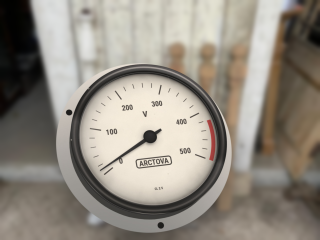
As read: **10** V
